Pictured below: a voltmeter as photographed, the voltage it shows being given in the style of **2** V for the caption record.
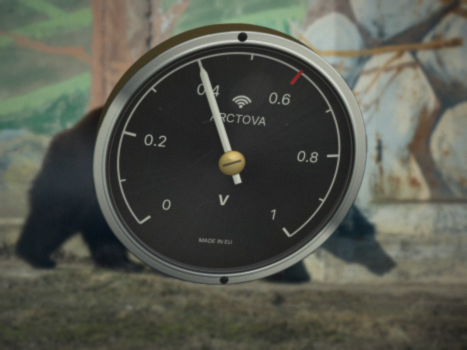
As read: **0.4** V
